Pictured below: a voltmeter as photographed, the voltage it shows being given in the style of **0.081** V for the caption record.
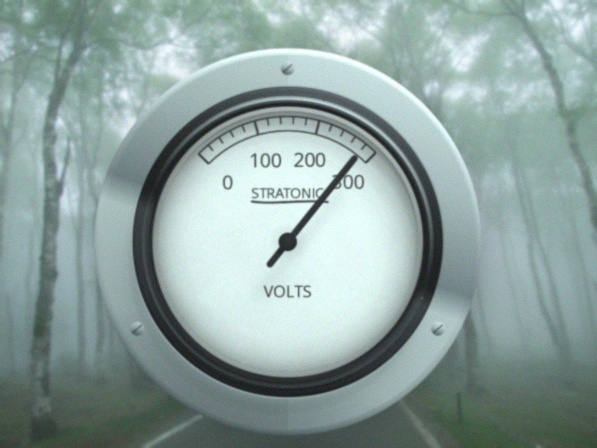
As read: **280** V
